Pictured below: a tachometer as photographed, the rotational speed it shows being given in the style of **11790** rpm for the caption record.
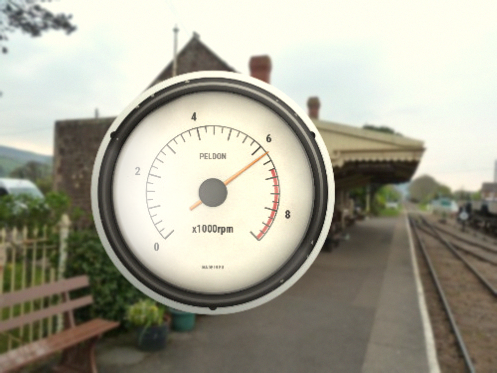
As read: **6250** rpm
